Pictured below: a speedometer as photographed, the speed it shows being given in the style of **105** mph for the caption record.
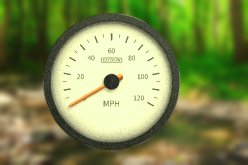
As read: **0** mph
